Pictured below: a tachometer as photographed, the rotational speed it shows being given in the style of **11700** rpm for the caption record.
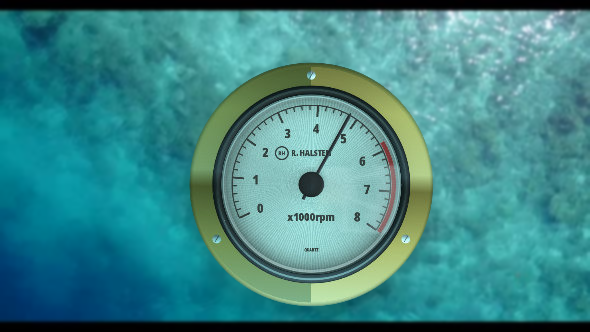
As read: **4800** rpm
